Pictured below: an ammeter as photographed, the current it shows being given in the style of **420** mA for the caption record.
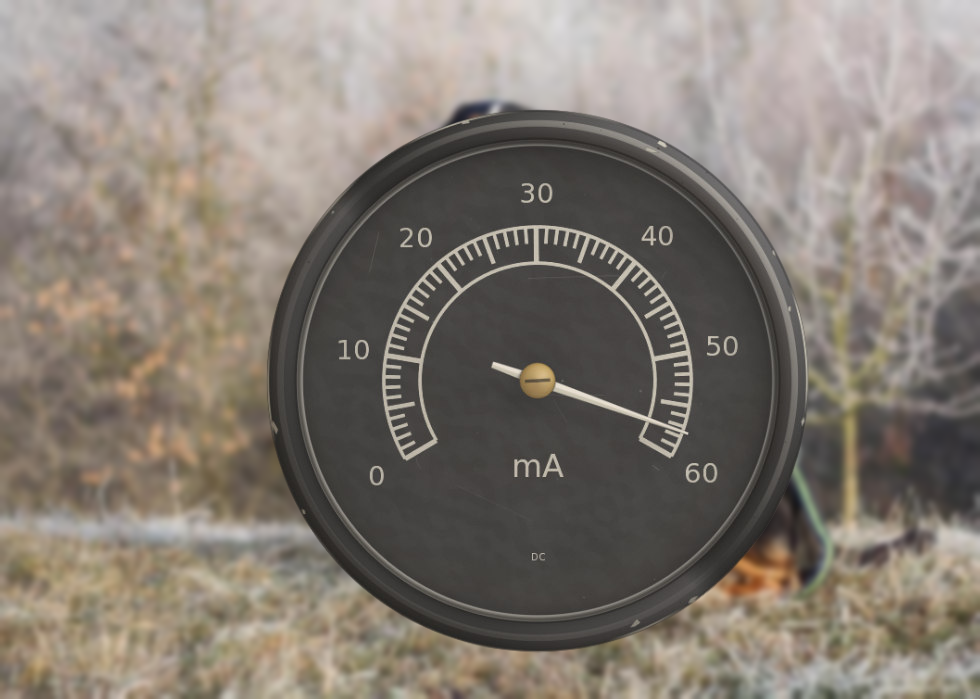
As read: **57.5** mA
